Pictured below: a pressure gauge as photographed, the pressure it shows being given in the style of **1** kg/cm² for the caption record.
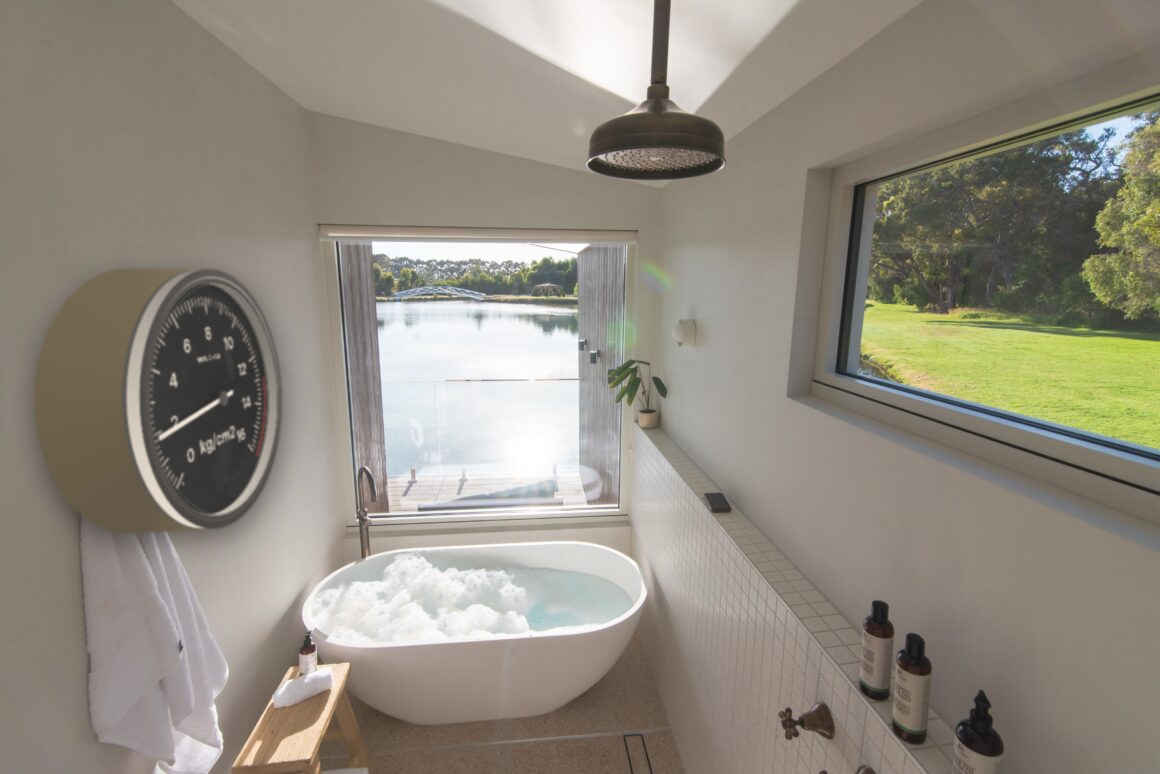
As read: **2** kg/cm²
